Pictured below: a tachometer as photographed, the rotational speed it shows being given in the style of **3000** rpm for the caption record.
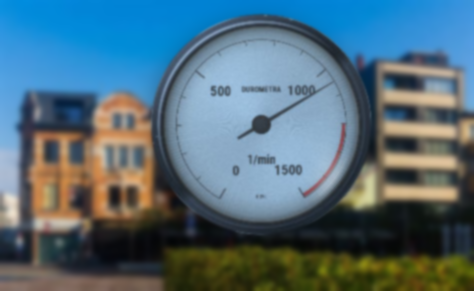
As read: **1050** rpm
